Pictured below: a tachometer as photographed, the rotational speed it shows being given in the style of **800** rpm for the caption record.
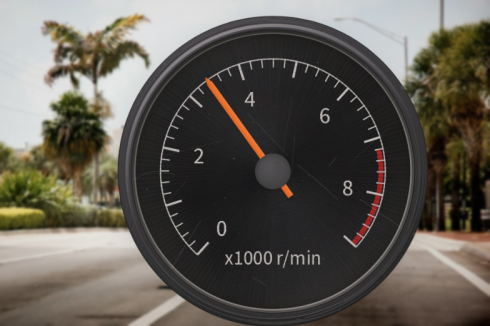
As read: **3400** rpm
